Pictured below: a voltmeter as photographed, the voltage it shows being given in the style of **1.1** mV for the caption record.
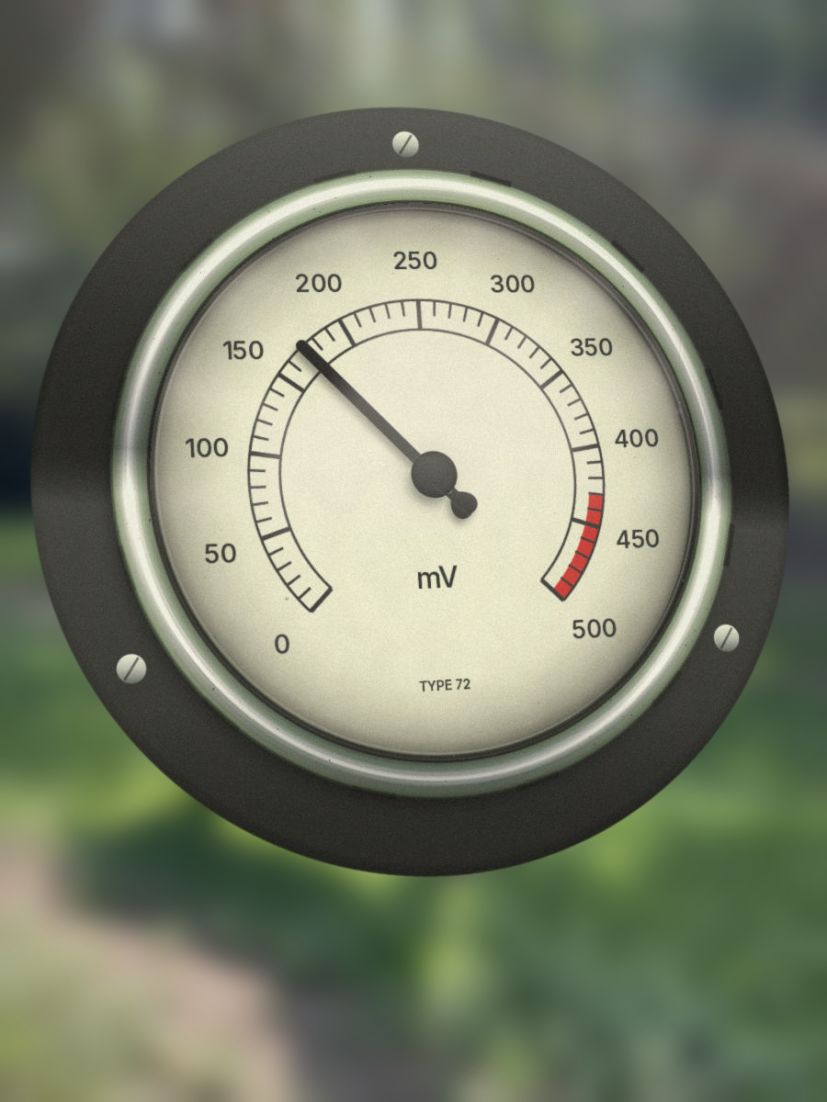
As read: **170** mV
